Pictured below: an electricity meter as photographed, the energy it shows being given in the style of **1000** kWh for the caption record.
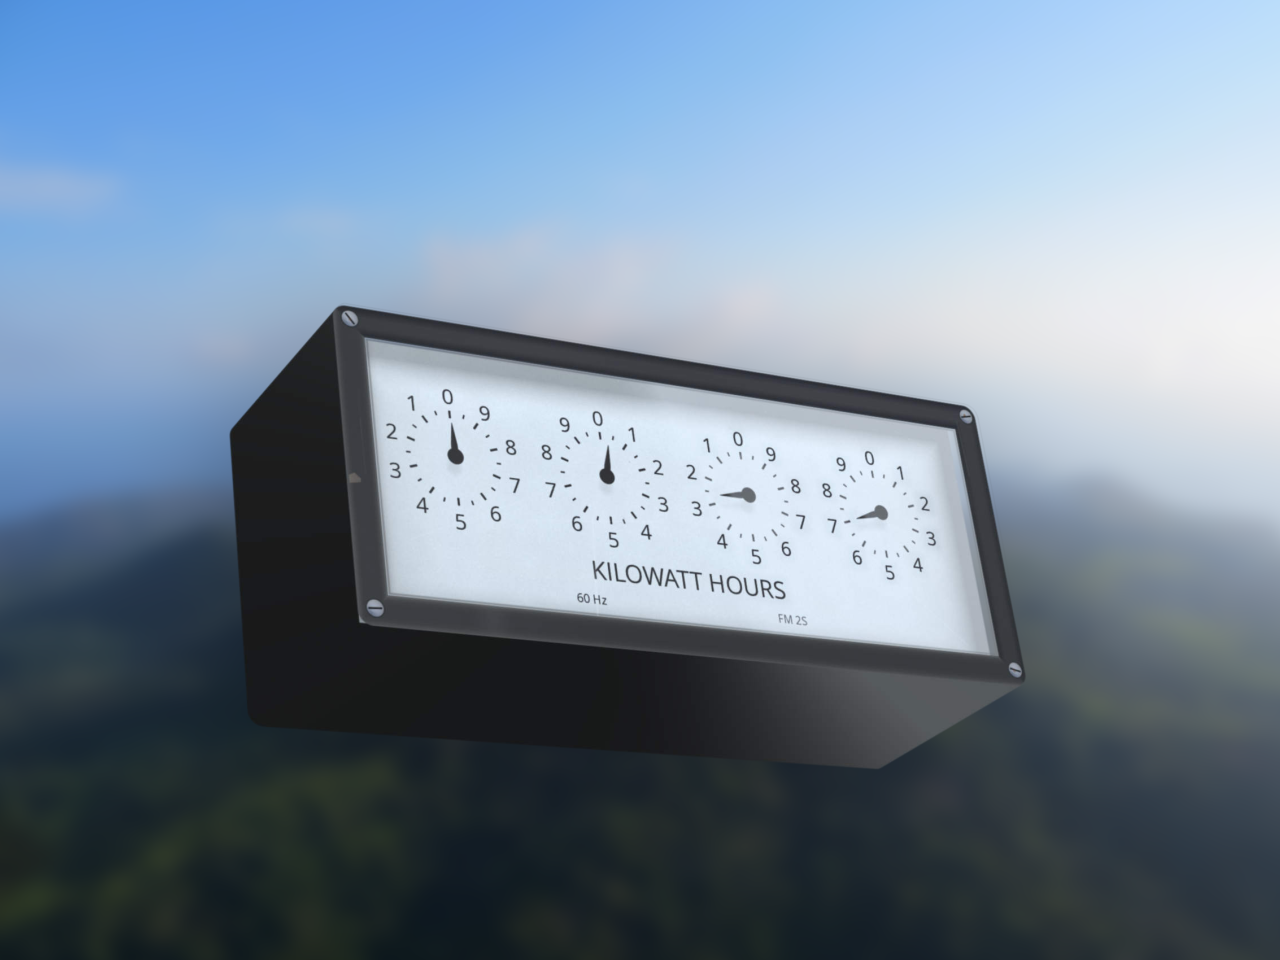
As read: **27** kWh
